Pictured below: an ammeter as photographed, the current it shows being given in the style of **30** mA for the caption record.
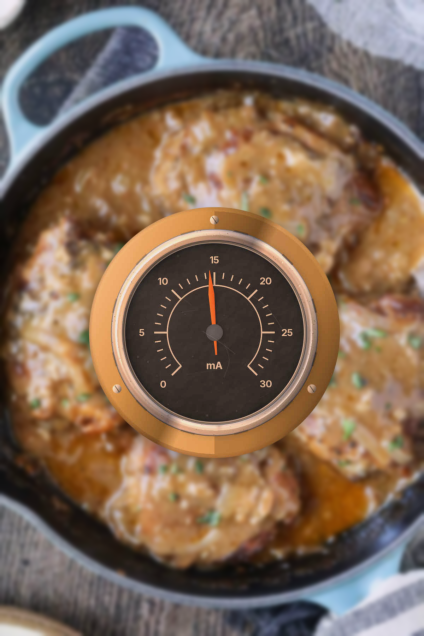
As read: **14.5** mA
